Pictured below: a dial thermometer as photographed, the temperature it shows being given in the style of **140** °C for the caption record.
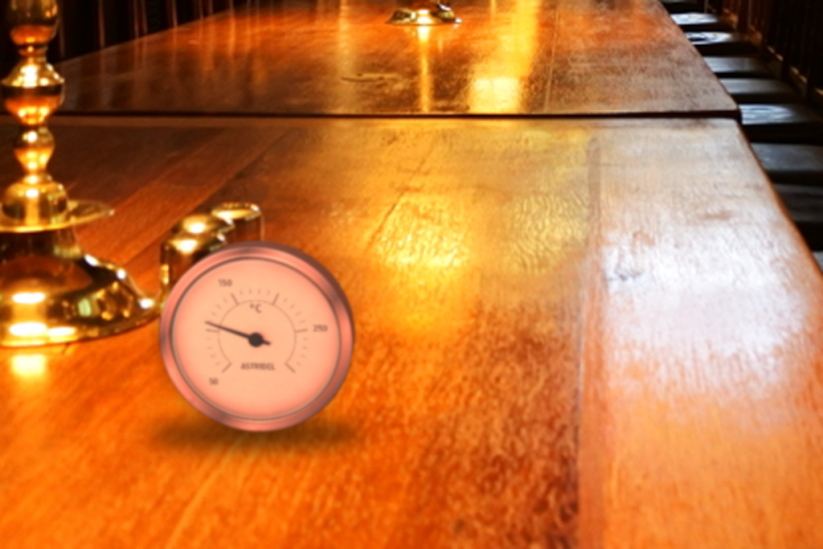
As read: **110** °C
